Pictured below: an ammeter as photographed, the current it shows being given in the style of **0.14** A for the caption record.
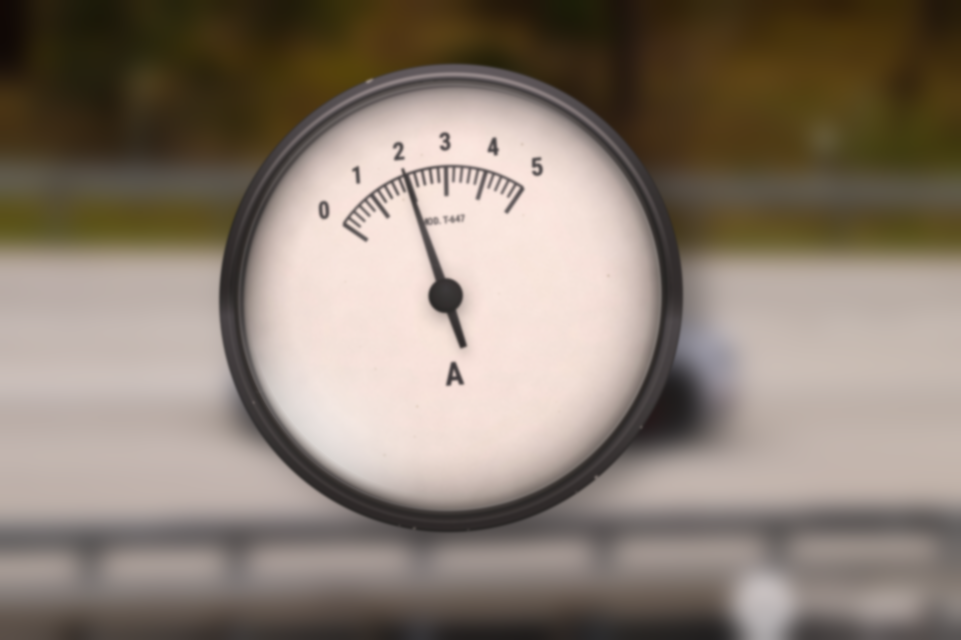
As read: **2** A
